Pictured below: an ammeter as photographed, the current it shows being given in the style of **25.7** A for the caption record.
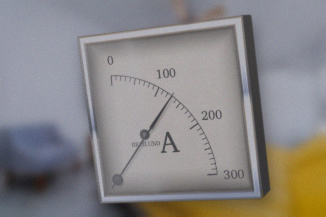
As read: **130** A
